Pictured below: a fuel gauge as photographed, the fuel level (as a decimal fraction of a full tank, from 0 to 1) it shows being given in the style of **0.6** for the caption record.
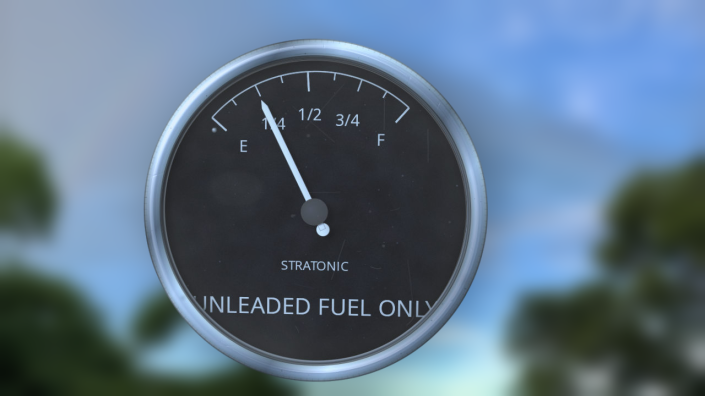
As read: **0.25**
